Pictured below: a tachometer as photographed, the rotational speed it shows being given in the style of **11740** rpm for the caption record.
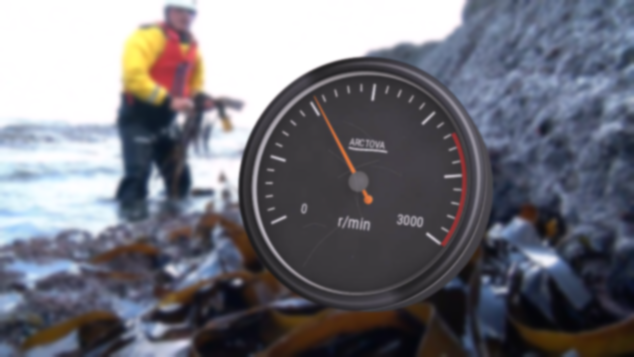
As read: **1050** rpm
